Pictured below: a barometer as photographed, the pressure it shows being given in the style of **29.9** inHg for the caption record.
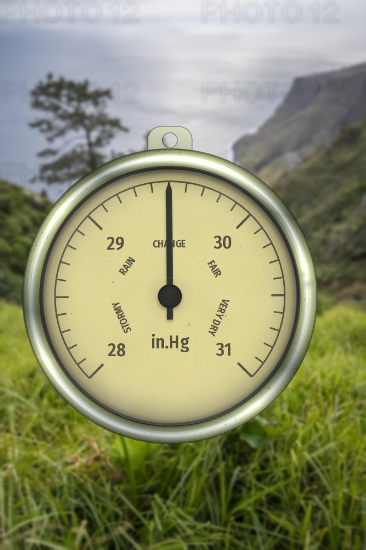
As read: **29.5** inHg
